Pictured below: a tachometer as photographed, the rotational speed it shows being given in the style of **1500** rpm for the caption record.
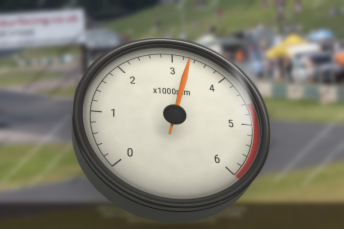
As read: **3300** rpm
